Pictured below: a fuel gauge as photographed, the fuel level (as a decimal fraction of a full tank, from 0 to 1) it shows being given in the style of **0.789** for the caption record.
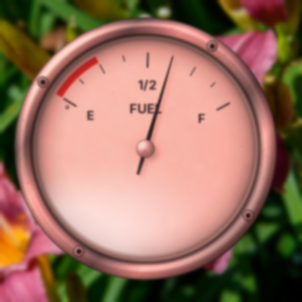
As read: **0.625**
